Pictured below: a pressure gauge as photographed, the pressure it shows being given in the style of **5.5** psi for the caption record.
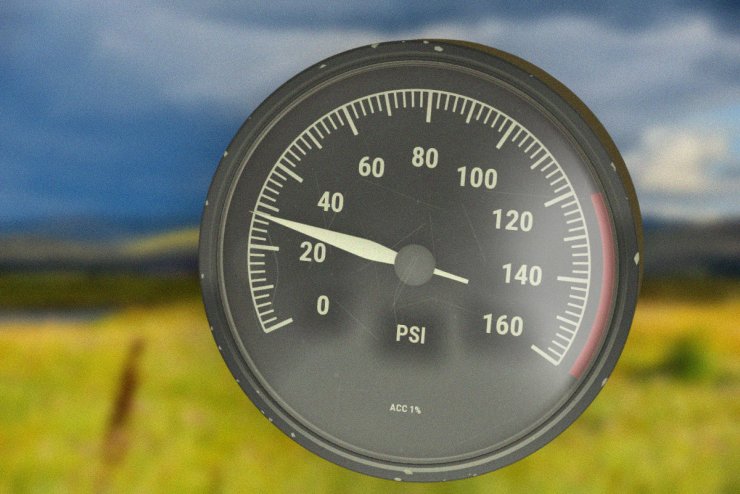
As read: **28** psi
